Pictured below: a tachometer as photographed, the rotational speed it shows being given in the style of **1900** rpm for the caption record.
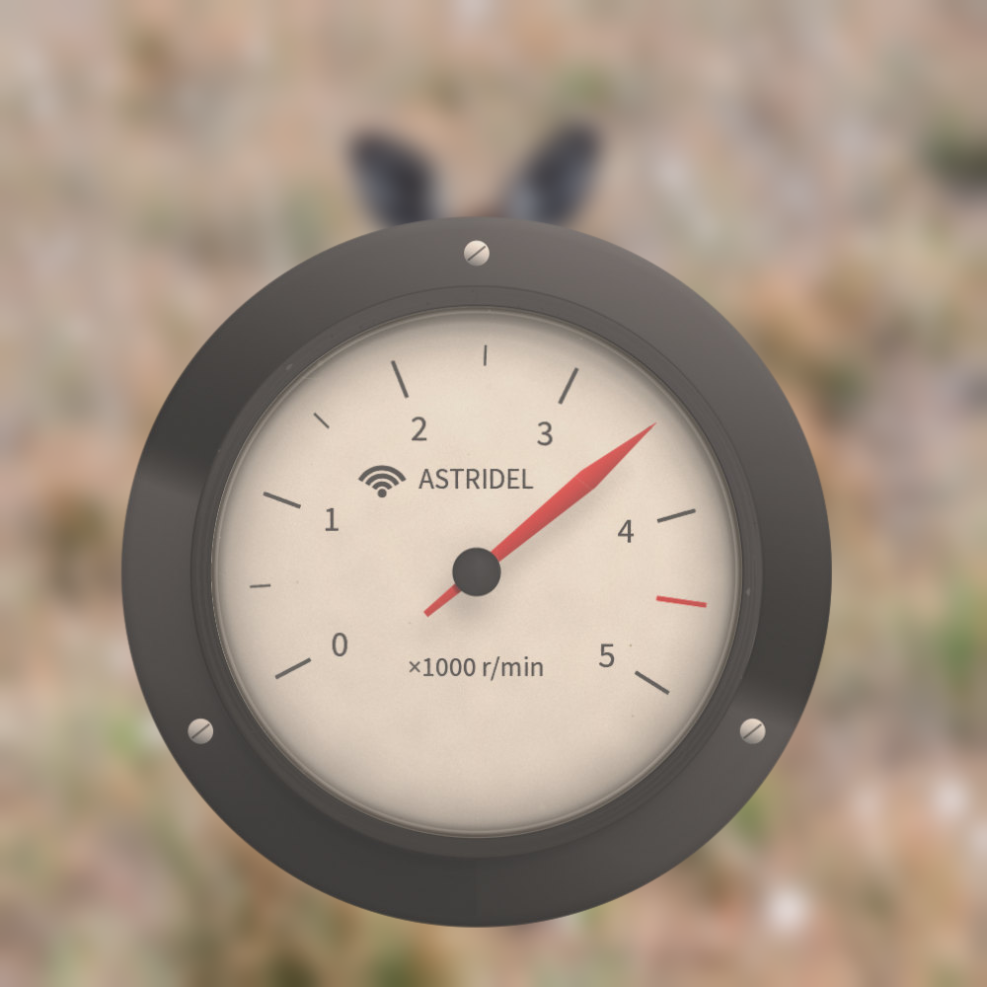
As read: **3500** rpm
